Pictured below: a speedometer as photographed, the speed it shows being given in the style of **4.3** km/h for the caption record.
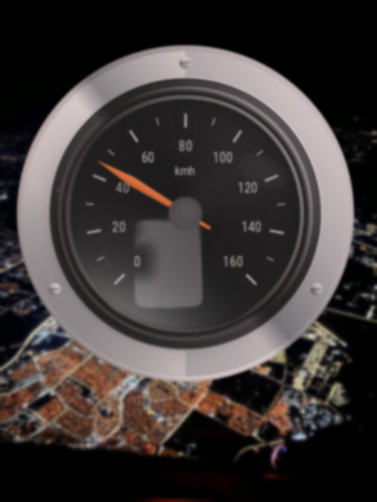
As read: **45** km/h
